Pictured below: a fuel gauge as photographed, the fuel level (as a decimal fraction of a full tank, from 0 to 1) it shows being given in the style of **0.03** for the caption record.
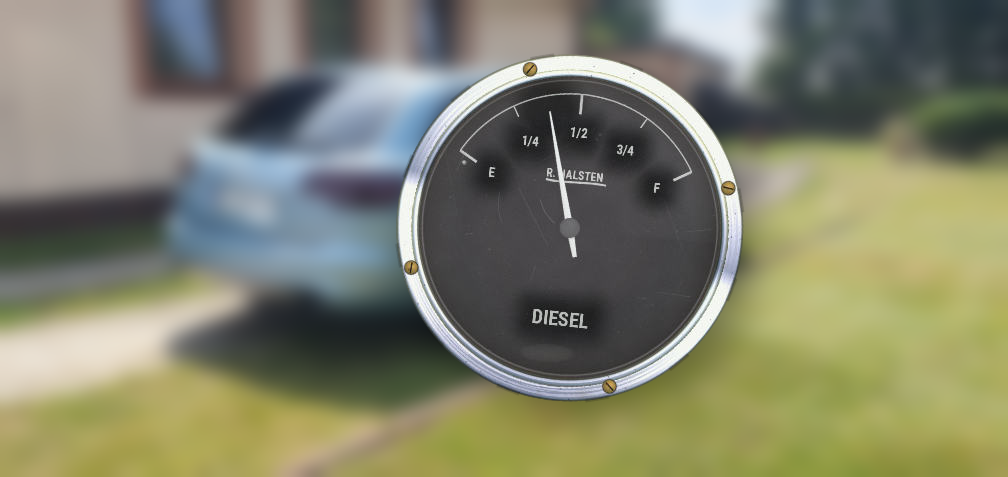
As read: **0.375**
